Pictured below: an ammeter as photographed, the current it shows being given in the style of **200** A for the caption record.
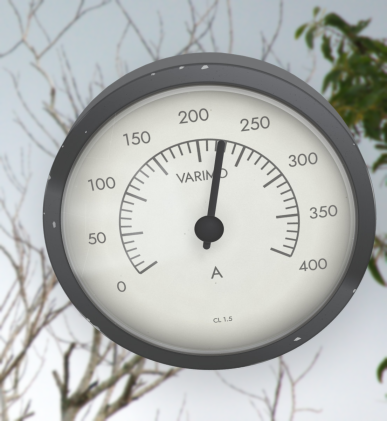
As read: **225** A
